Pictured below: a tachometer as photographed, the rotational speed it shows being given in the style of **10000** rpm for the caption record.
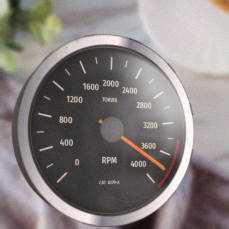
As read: **3800** rpm
